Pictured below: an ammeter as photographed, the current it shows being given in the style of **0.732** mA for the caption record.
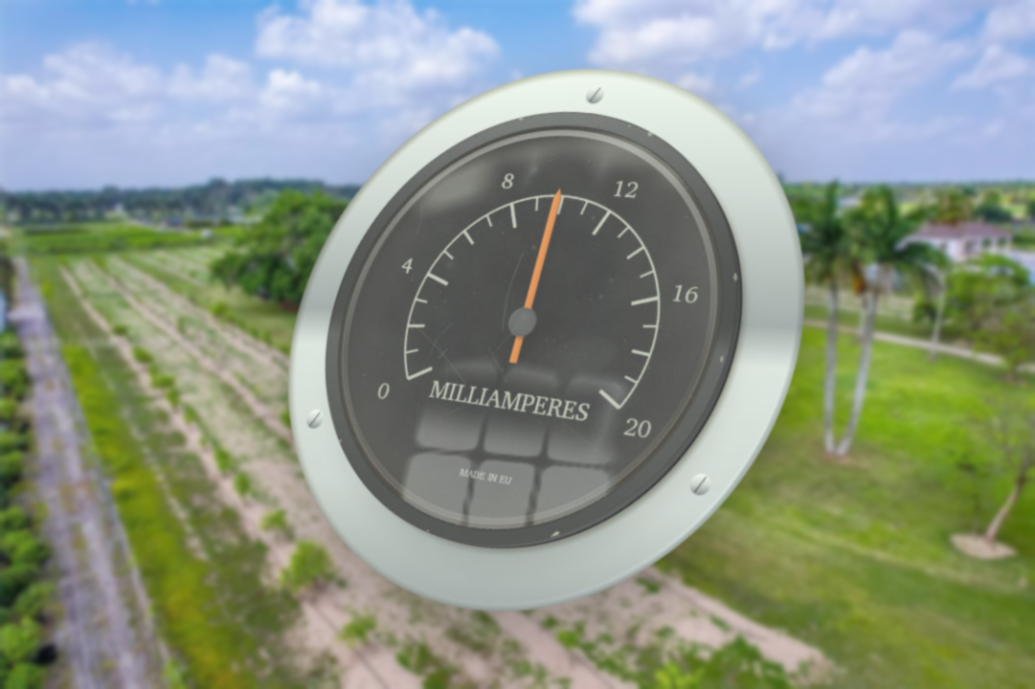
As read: **10** mA
